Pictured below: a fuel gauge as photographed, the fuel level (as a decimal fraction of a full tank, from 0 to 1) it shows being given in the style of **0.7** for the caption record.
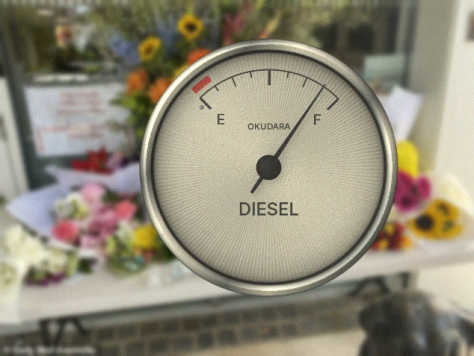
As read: **0.875**
